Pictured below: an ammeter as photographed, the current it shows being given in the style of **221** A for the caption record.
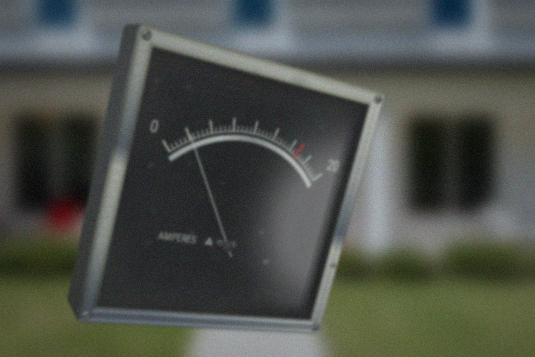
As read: **2.5** A
